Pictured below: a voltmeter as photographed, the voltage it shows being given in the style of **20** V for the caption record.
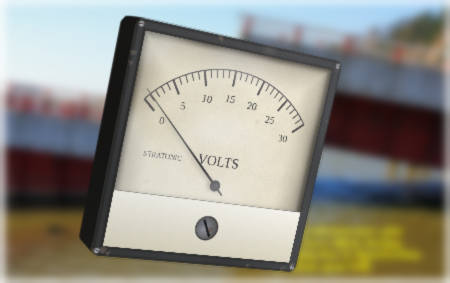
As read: **1** V
